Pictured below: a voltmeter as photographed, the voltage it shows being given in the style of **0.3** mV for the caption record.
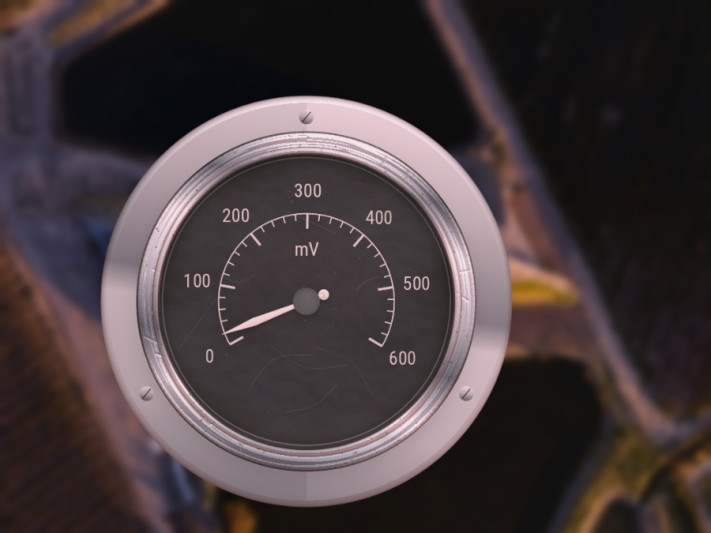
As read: **20** mV
